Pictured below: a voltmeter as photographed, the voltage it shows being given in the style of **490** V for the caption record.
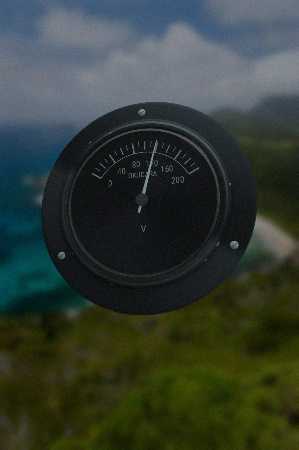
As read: **120** V
